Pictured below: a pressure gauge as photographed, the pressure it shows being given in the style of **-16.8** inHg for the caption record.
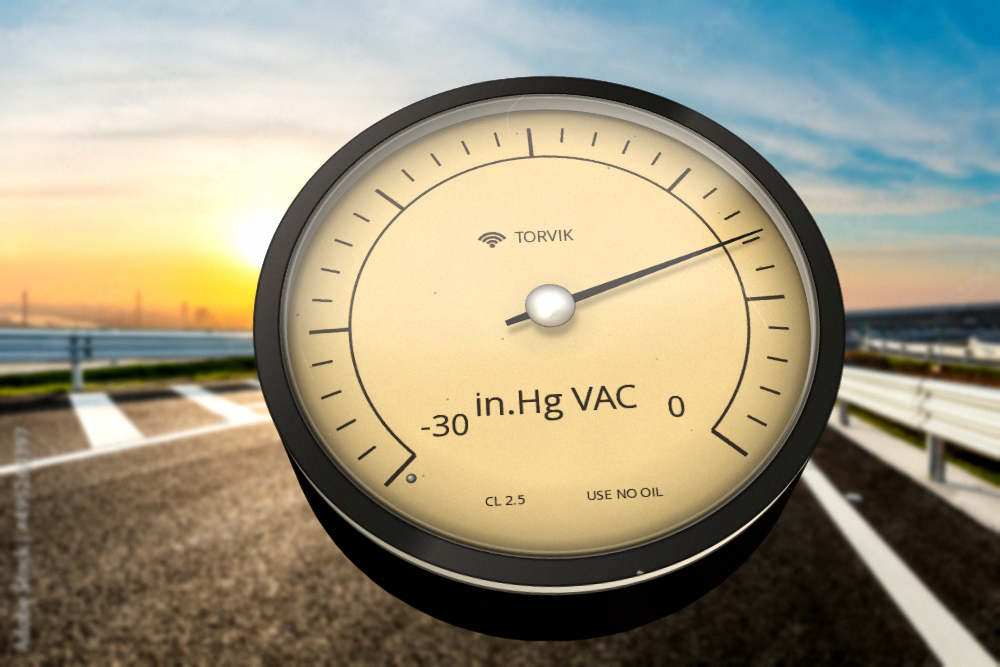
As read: **-7** inHg
